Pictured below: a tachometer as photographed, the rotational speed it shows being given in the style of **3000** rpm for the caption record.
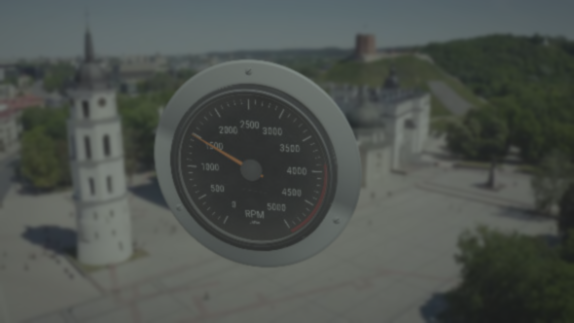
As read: **1500** rpm
